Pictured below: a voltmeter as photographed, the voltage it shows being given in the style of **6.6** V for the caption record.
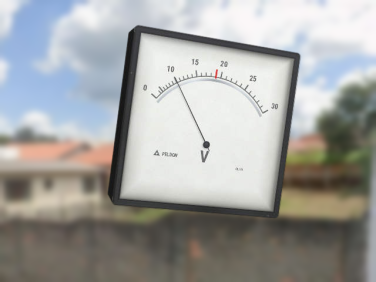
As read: **10** V
